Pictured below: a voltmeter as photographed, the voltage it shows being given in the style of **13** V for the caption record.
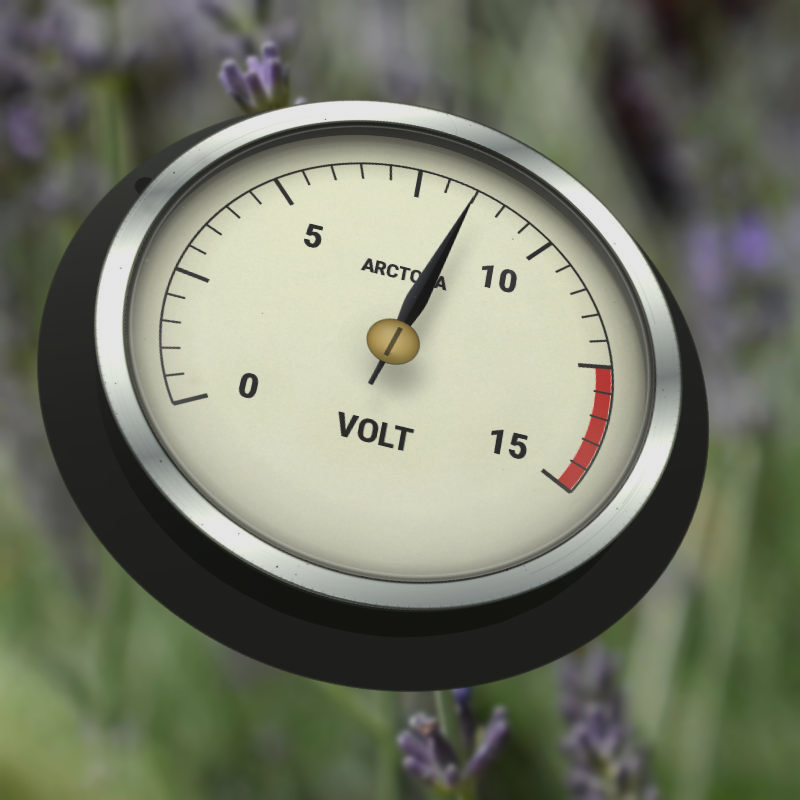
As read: **8.5** V
